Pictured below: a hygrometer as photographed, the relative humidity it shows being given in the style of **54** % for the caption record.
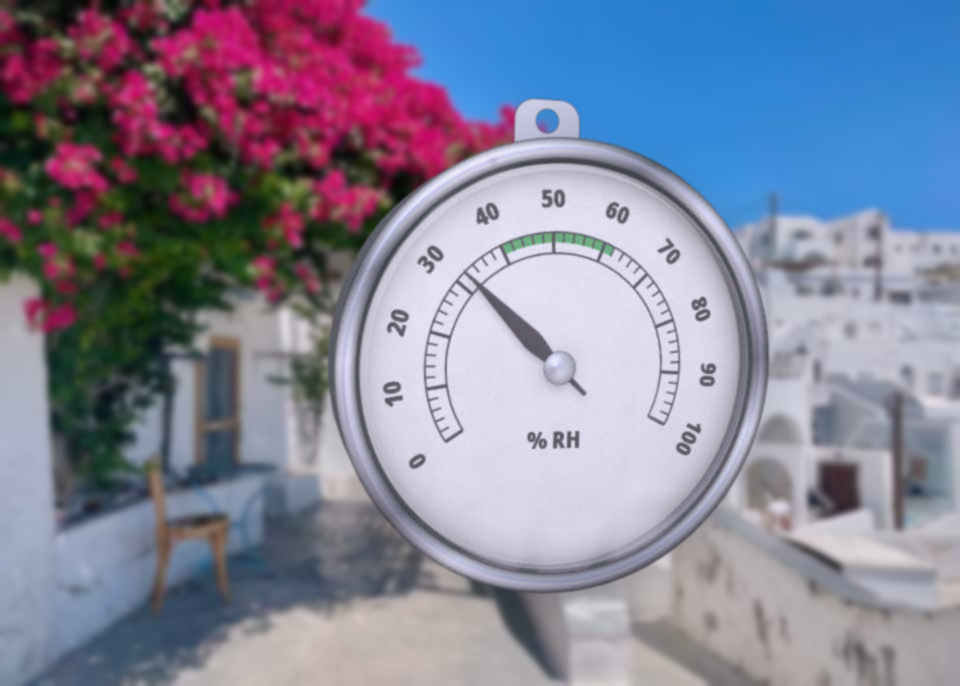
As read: **32** %
